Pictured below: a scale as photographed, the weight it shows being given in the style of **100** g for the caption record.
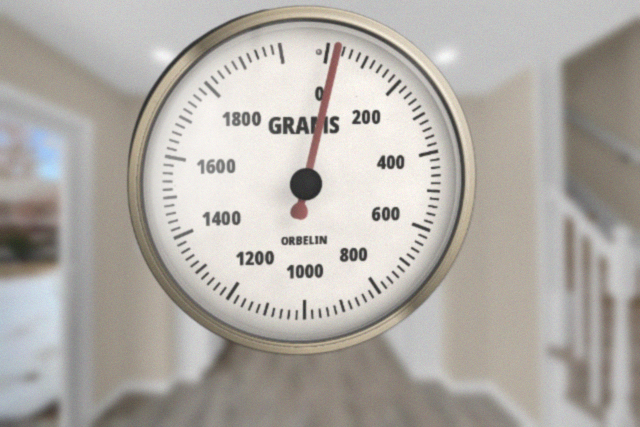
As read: **20** g
